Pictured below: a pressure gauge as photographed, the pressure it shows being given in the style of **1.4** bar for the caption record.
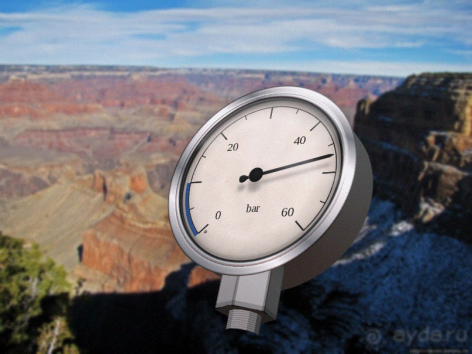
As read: **47.5** bar
